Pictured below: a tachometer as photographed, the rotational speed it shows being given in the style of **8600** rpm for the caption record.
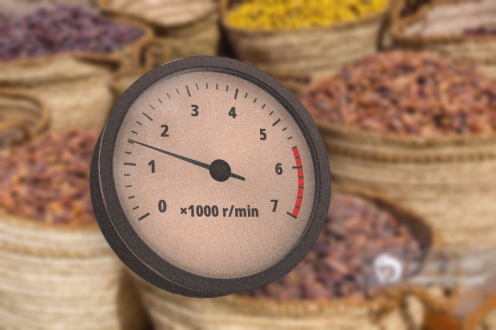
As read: **1400** rpm
